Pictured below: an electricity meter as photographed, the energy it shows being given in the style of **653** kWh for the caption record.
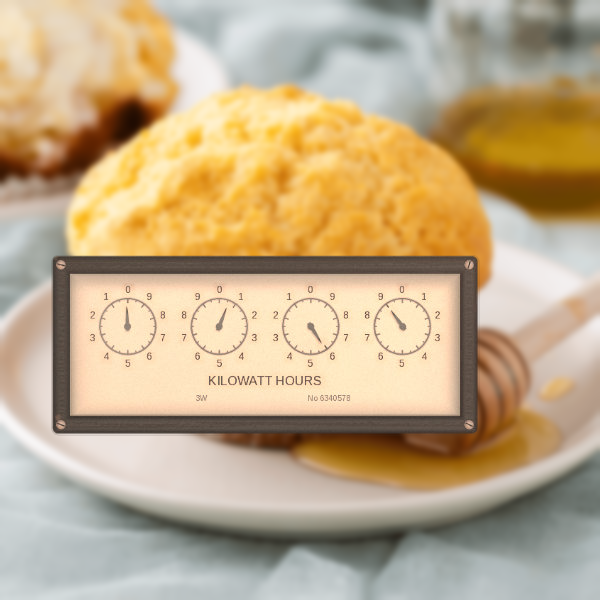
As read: **59** kWh
